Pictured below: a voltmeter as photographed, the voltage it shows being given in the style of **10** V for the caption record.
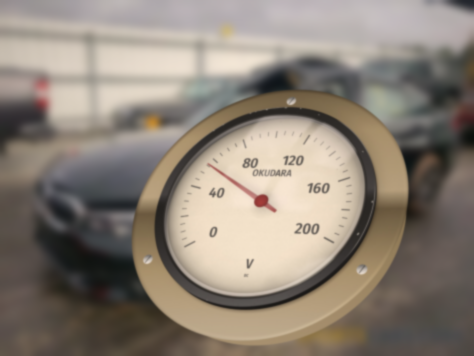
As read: **55** V
